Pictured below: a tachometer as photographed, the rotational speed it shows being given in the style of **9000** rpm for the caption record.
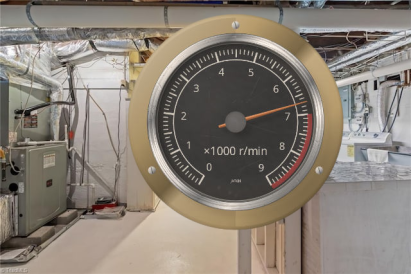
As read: **6700** rpm
